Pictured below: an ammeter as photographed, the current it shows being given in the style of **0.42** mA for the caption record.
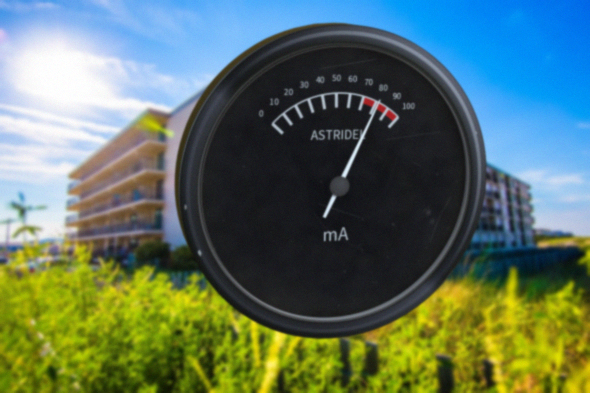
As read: **80** mA
